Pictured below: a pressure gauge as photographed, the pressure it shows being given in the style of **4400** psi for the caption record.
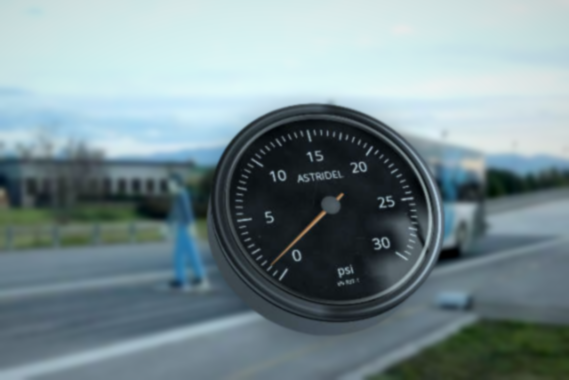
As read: **1** psi
